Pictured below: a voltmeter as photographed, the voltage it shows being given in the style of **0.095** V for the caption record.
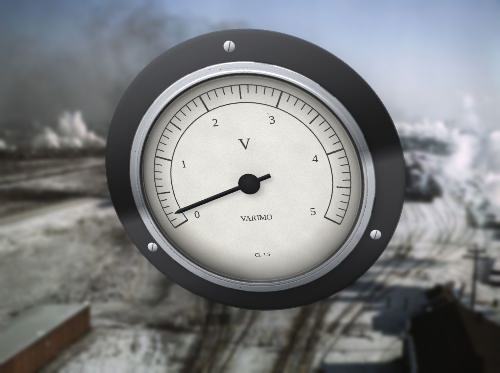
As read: **0.2** V
